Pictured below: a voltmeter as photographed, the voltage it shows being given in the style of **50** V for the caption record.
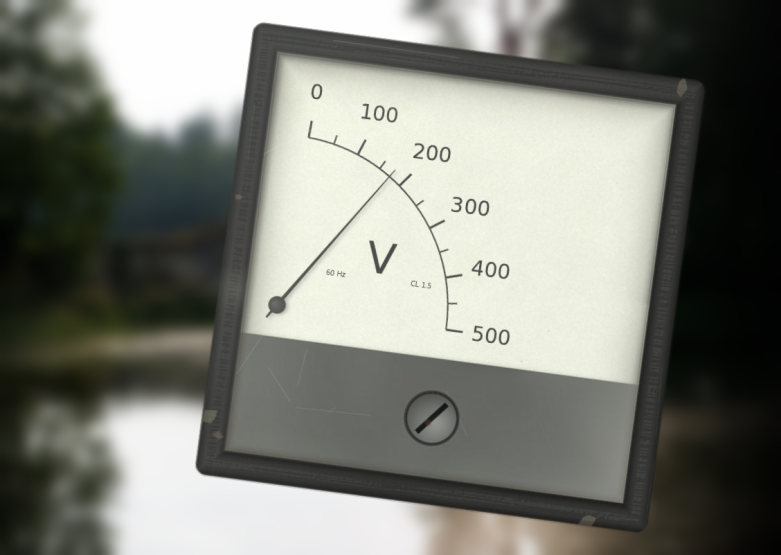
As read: **175** V
